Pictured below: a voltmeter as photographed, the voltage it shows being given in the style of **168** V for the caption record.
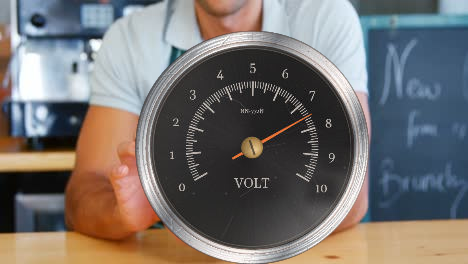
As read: **7.5** V
